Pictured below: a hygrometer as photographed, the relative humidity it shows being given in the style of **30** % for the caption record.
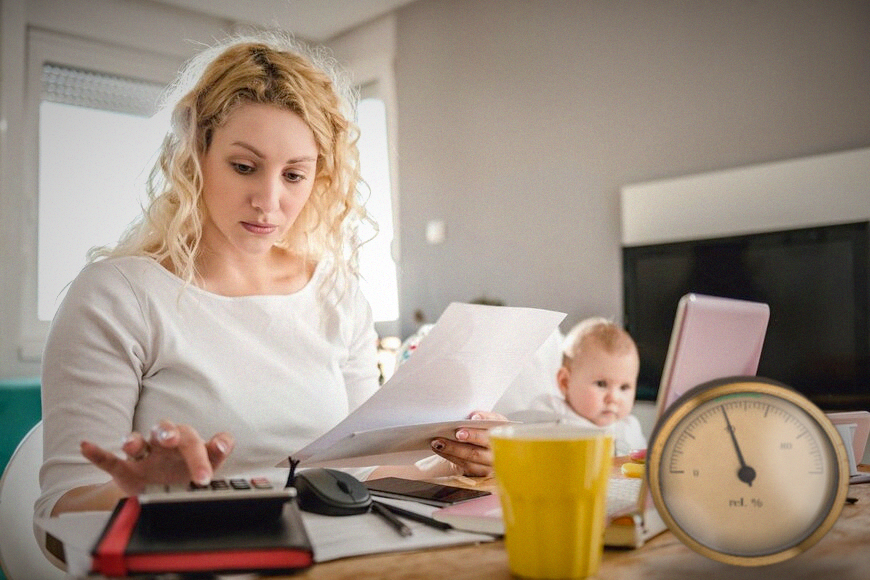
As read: **40** %
